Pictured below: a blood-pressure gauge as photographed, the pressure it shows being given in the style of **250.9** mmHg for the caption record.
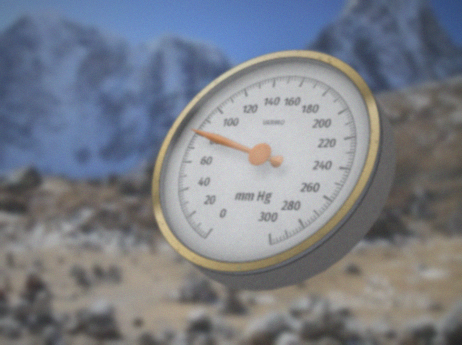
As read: **80** mmHg
